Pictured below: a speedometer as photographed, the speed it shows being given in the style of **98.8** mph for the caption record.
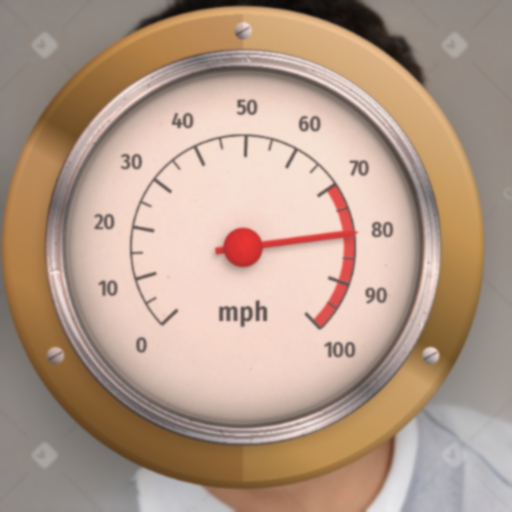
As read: **80** mph
